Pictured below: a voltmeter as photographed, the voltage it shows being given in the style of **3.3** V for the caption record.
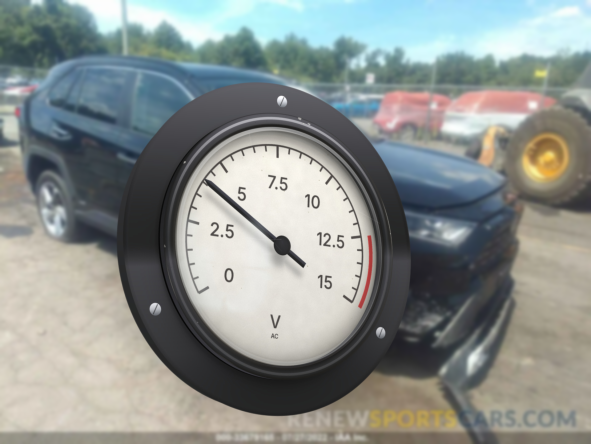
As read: **4** V
